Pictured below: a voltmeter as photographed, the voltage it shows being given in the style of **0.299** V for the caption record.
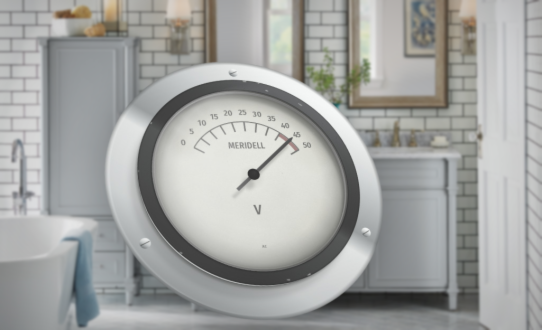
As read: **45** V
